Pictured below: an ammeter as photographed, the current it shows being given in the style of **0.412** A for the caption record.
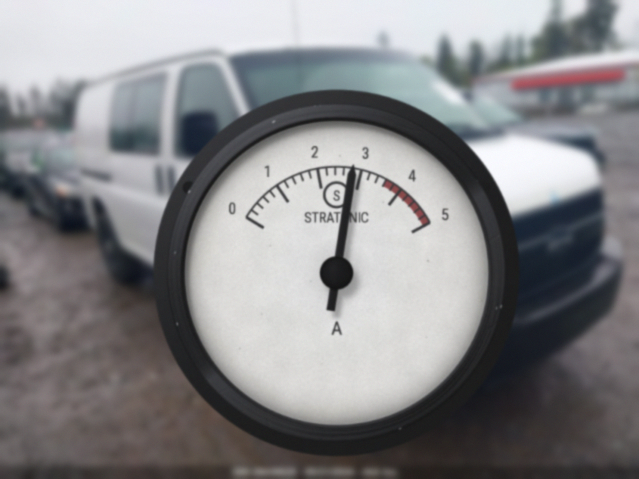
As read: **2.8** A
